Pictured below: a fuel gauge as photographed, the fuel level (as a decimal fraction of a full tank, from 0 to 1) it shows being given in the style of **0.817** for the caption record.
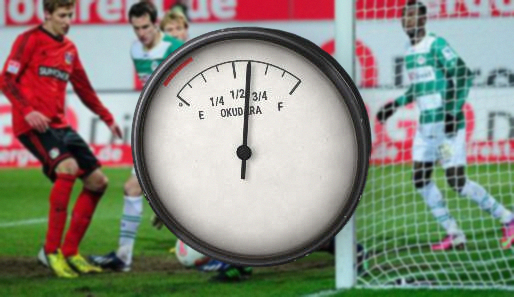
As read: **0.625**
